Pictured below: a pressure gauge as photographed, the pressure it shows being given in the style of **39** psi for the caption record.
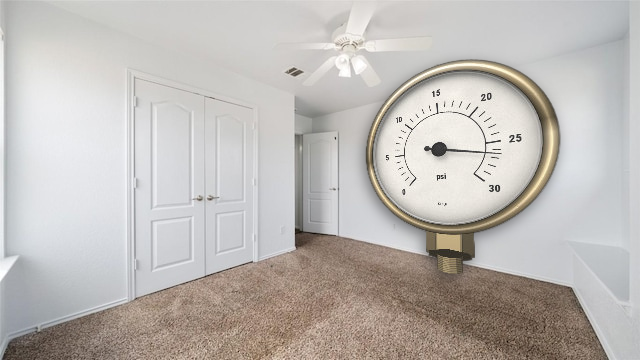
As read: **26.5** psi
